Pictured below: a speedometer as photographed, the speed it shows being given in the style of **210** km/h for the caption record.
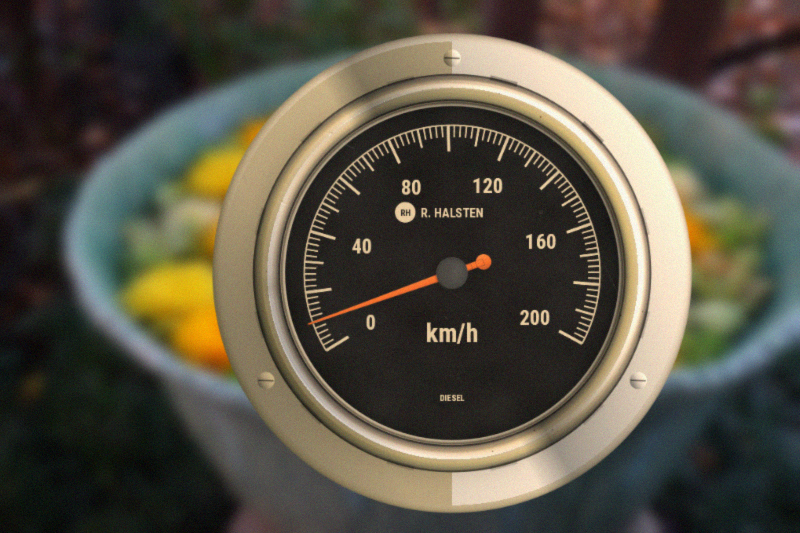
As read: **10** km/h
